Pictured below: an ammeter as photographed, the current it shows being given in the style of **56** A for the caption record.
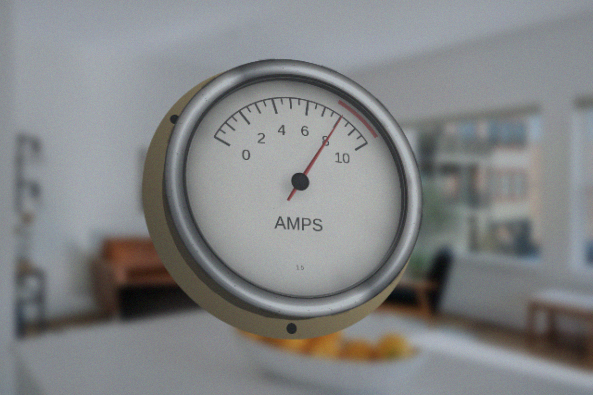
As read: **8** A
